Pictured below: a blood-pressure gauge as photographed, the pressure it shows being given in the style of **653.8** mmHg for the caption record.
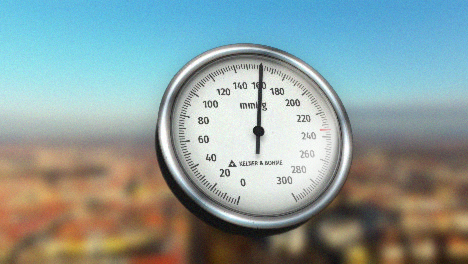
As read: **160** mmHg
